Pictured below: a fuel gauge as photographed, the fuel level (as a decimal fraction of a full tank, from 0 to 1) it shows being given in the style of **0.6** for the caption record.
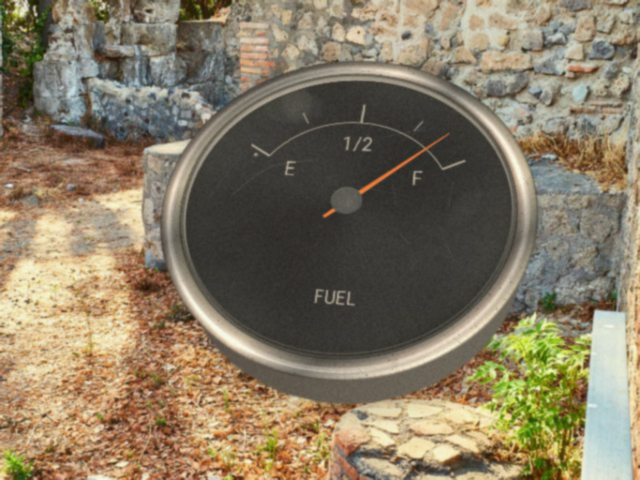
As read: **0.875**
